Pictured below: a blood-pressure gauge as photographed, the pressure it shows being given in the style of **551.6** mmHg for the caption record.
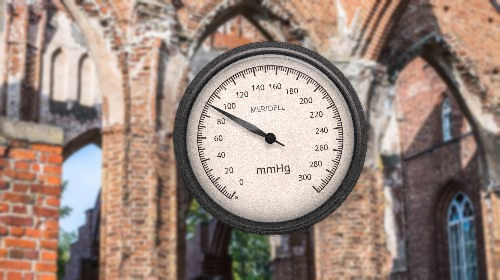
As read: **90** mmHg
